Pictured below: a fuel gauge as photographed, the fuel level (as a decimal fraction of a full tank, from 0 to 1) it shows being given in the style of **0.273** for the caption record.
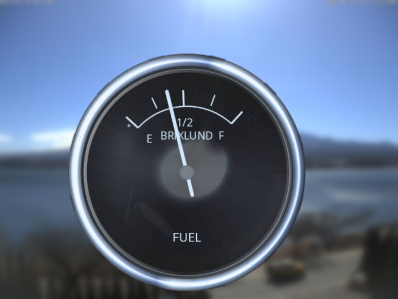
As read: **0.375**
